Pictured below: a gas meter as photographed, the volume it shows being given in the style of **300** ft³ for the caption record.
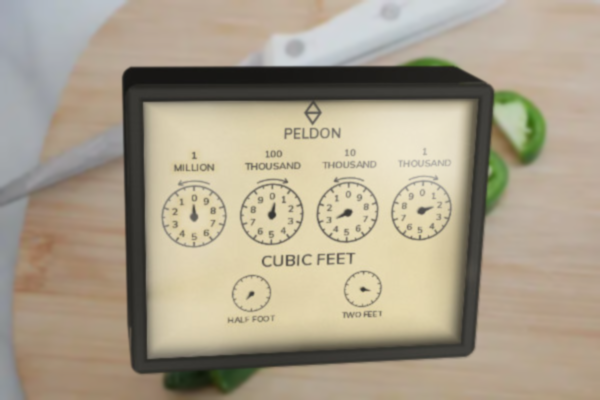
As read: **3200** ft³
